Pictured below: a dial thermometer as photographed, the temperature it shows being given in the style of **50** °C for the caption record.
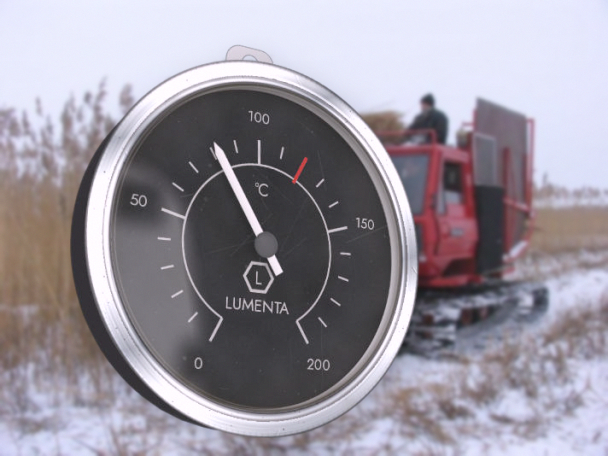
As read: **80** °C
